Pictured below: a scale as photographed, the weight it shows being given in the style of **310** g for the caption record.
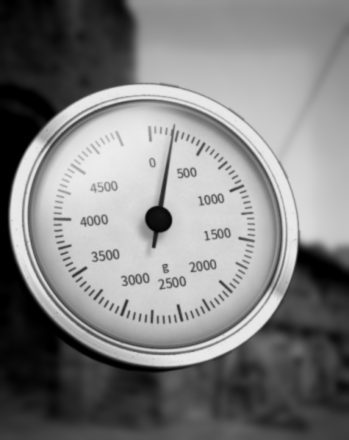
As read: **200** g
